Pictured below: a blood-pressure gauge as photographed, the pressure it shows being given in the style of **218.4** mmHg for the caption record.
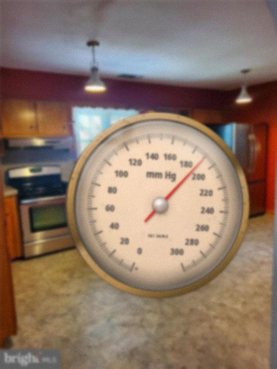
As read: **190** mmHg
